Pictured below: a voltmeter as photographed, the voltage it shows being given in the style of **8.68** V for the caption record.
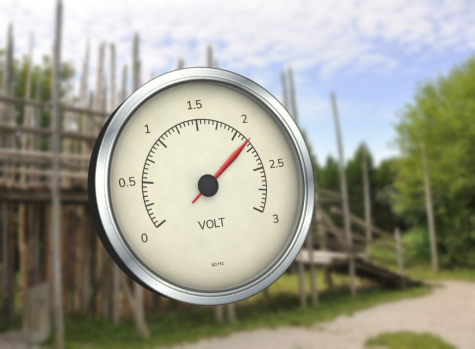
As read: **2.15** V
